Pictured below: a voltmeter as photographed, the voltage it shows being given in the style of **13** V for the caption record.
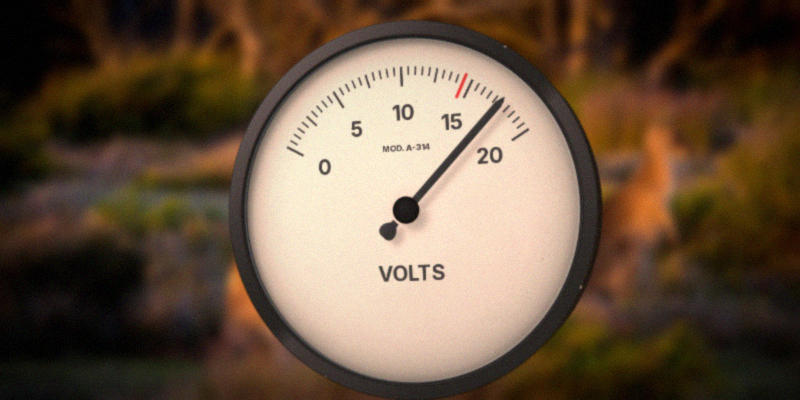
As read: **17.5** V
